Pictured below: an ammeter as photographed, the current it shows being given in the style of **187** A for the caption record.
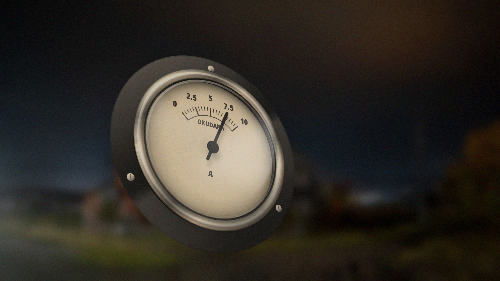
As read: **7.5** A
